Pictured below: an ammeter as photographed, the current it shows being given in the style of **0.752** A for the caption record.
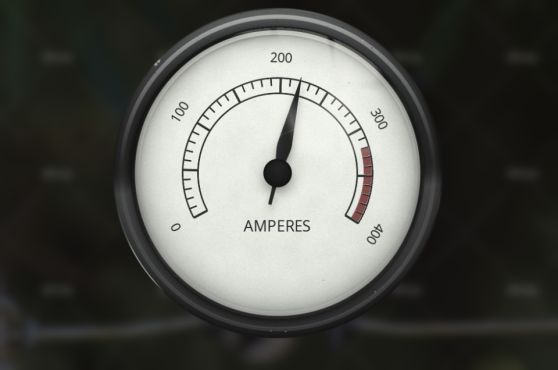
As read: **220** A
